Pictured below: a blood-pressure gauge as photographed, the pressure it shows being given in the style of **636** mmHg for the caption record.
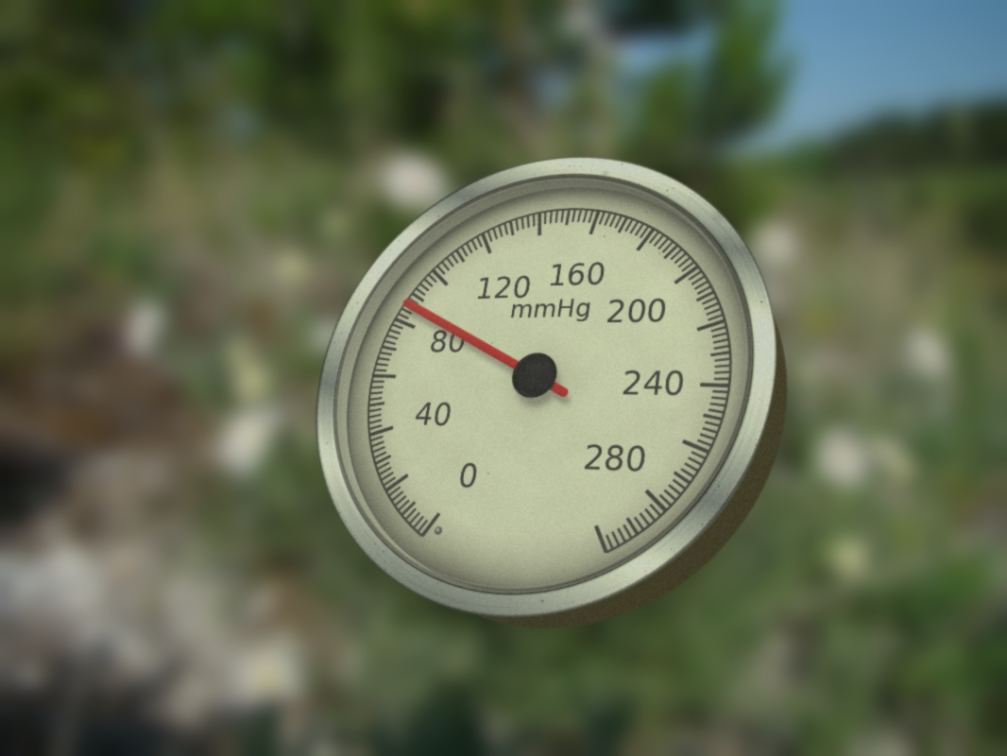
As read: **86** mmHg
